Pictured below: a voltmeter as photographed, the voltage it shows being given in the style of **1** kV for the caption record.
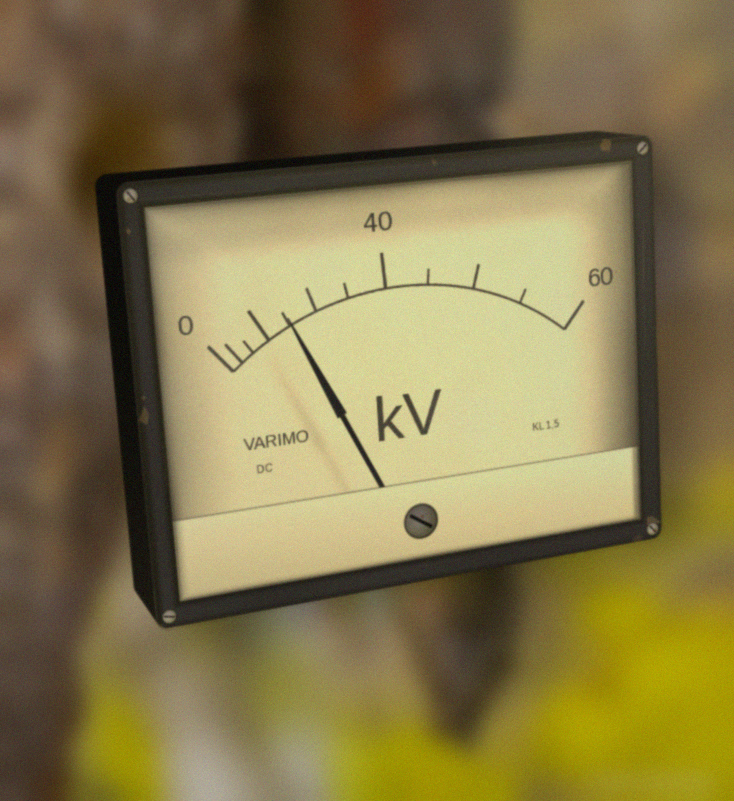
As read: **25** kV
